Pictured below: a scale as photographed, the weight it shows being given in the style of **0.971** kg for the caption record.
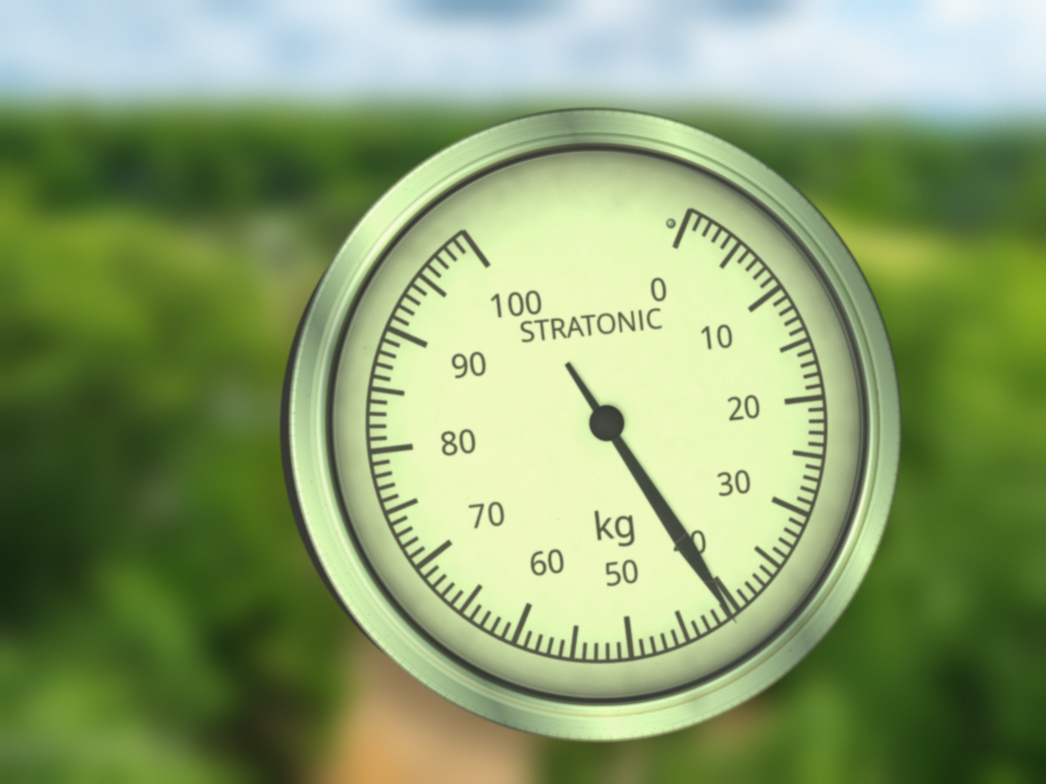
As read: **41** kg
